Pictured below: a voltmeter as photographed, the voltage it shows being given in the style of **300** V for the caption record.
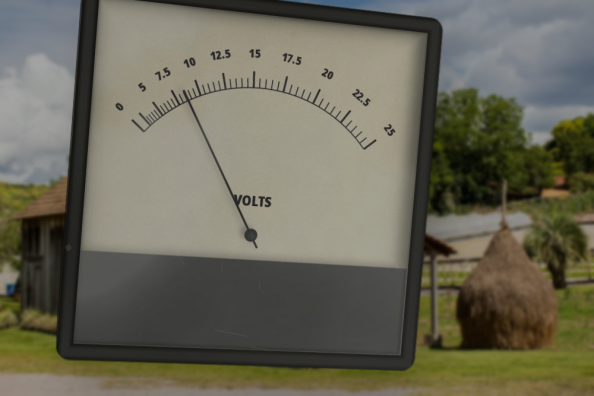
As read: **8.5** V
